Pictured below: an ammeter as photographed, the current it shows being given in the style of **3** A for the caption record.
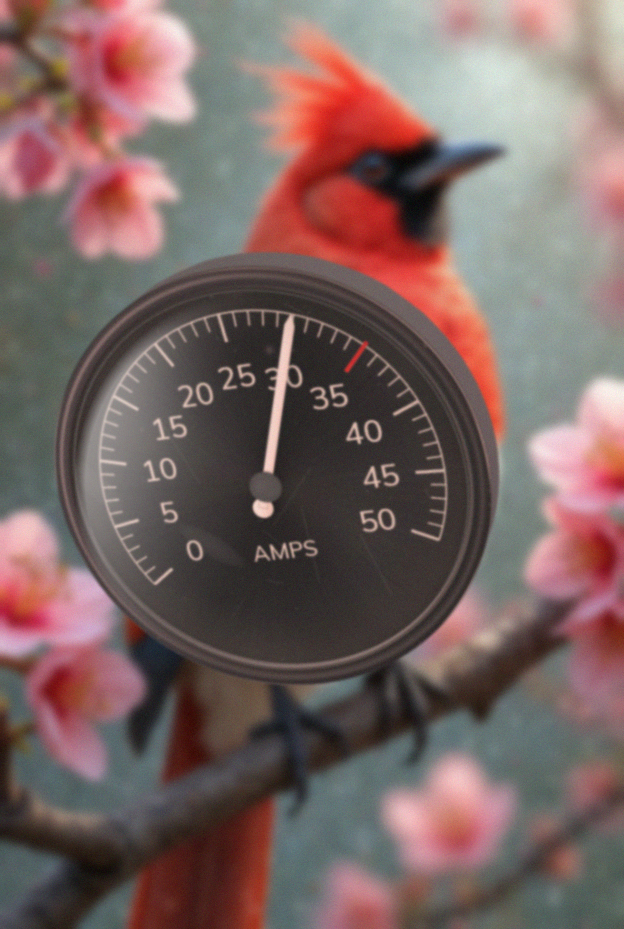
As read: **30** A
